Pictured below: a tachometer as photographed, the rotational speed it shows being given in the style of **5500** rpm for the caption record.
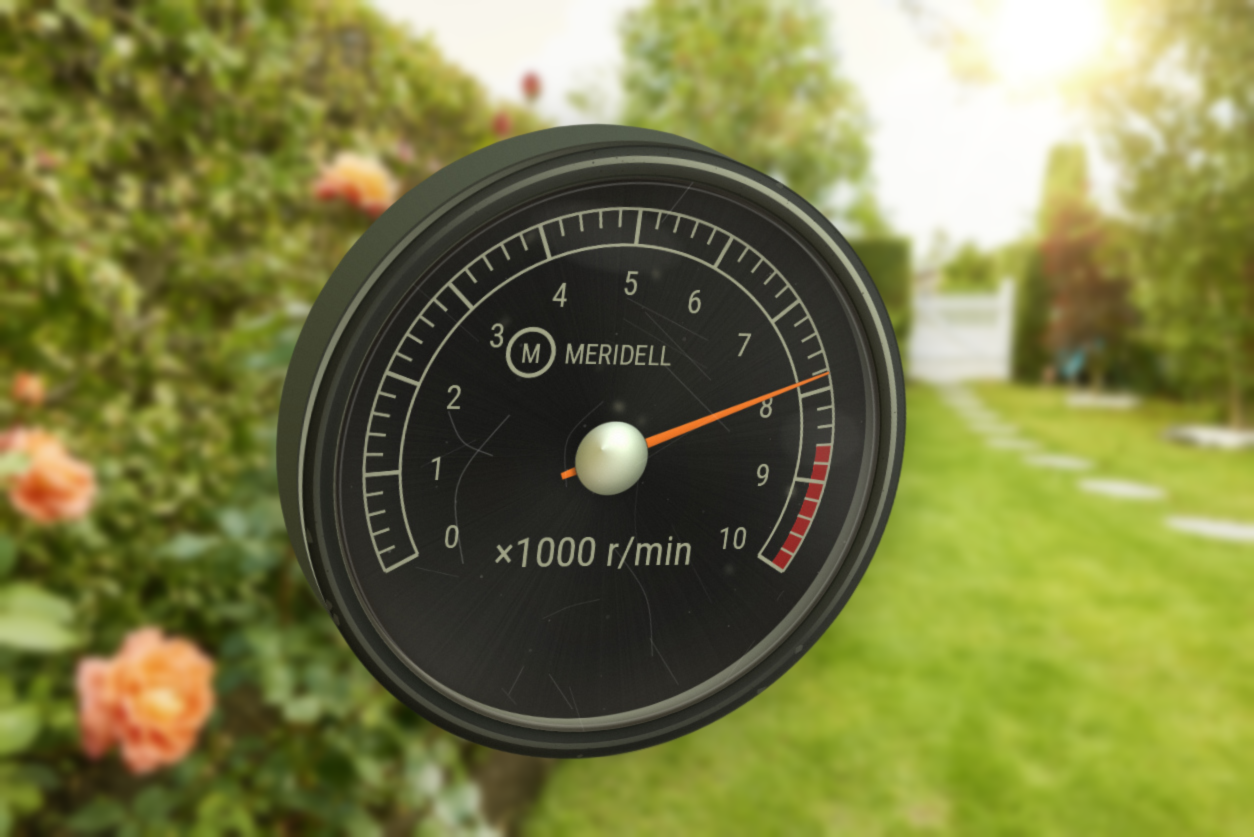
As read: **7800** rpm
